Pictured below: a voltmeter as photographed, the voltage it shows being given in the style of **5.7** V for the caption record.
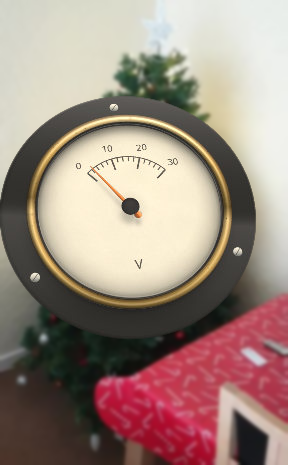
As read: **2** V
